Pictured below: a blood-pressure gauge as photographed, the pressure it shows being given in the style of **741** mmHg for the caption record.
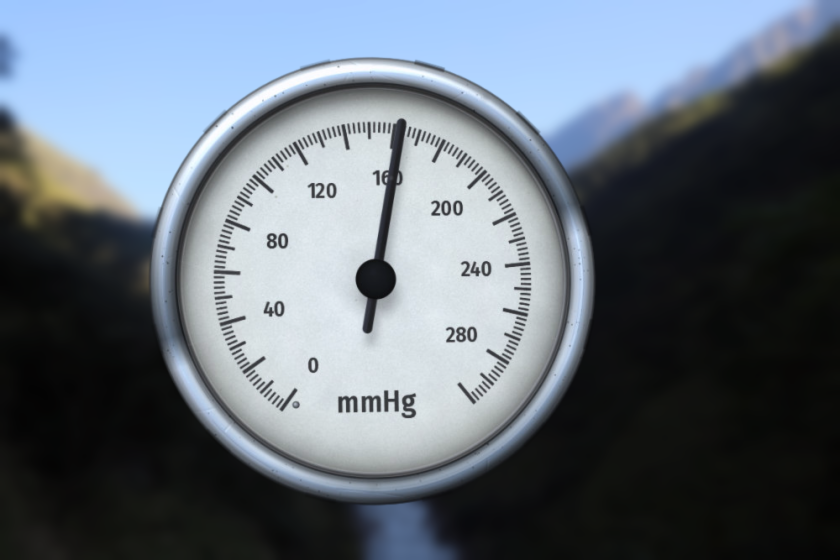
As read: **162** mmHg
